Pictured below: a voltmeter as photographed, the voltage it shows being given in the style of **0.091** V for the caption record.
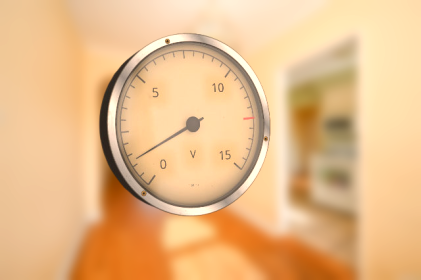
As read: **1.25** V
